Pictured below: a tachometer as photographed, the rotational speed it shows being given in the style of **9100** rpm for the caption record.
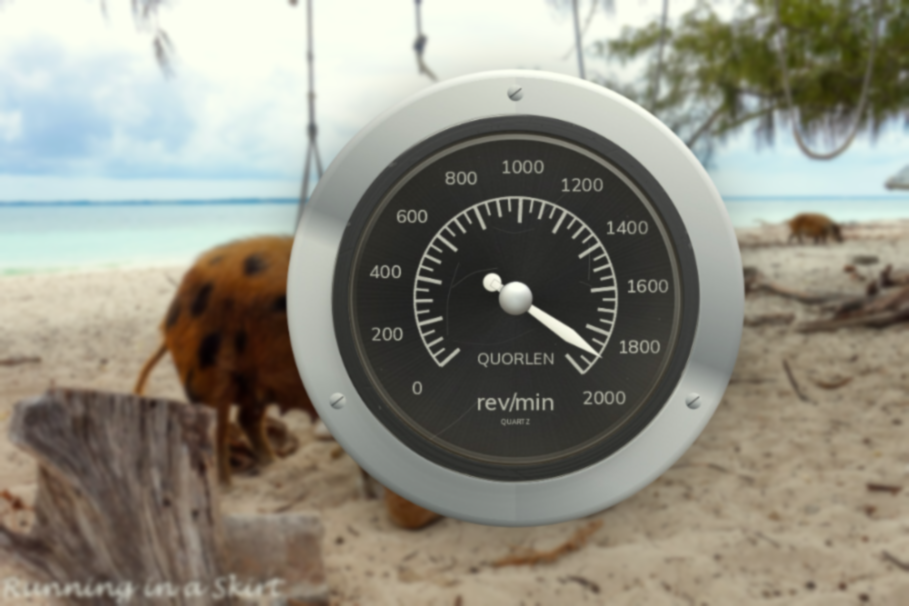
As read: **1900** rpm
